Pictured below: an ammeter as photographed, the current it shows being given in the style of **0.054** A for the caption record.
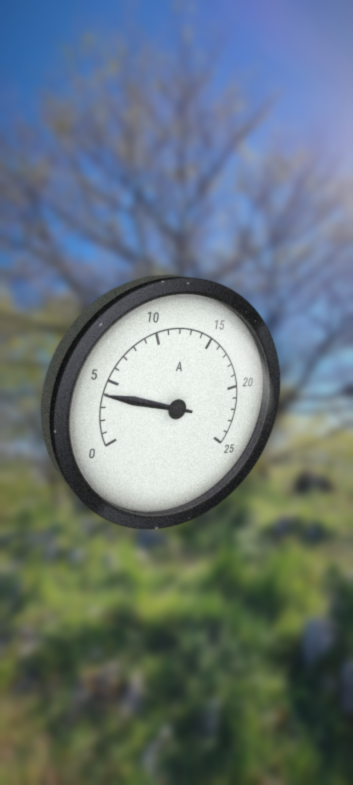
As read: **4** A
